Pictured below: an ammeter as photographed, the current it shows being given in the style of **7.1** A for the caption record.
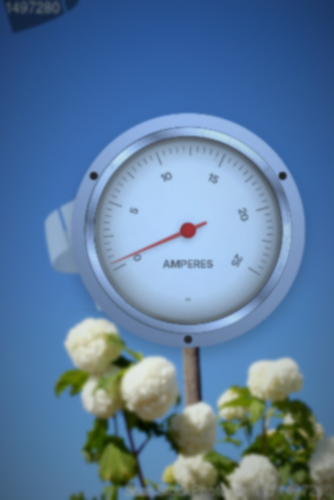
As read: **0.5** A
